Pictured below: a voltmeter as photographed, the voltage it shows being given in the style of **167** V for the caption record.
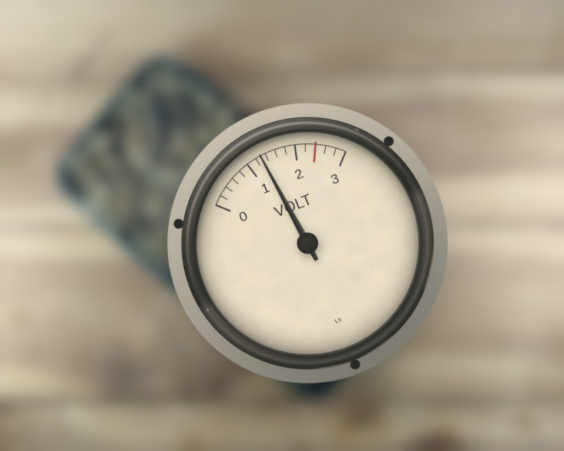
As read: **1.3** V
